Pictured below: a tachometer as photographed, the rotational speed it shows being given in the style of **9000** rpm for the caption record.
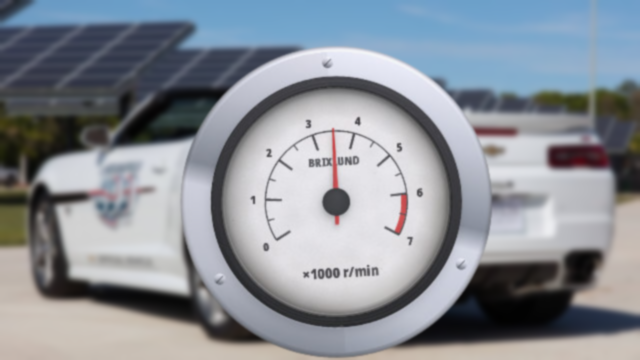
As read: **3500** rpm
